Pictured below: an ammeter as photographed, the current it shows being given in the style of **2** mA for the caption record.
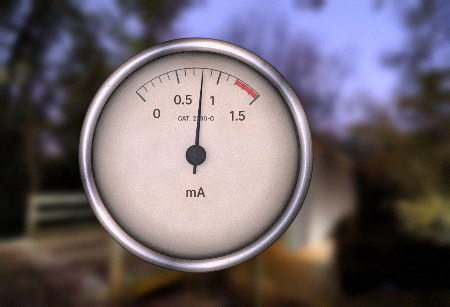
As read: **0.8** mA
